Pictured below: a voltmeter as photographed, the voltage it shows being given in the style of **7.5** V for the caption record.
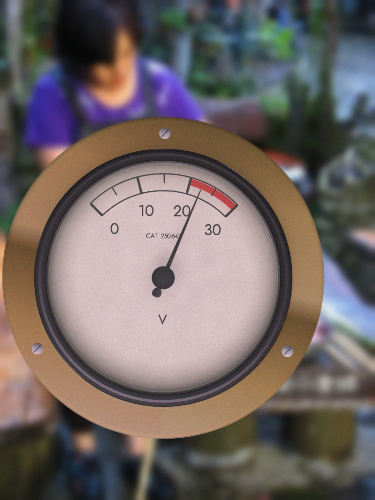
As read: **22.5** V
